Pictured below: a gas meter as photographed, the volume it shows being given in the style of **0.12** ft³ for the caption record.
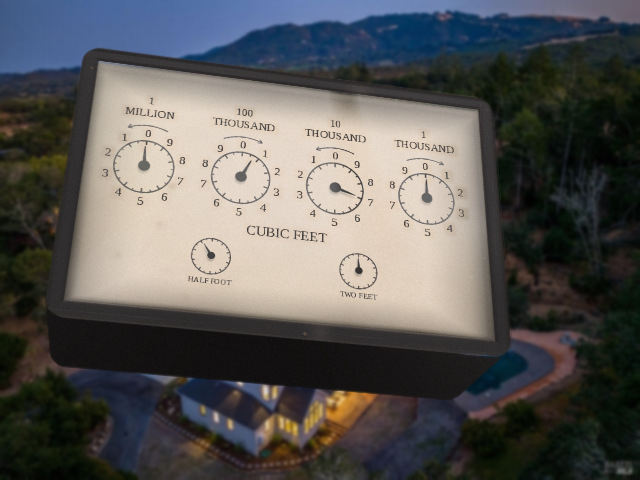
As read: **7000** ft³
